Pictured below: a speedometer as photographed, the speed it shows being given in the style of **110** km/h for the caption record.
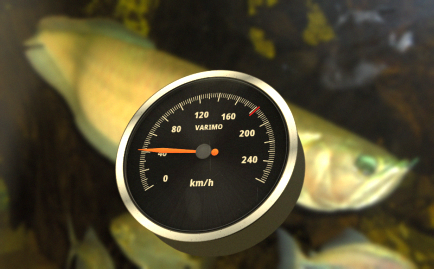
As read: **40** km/h
